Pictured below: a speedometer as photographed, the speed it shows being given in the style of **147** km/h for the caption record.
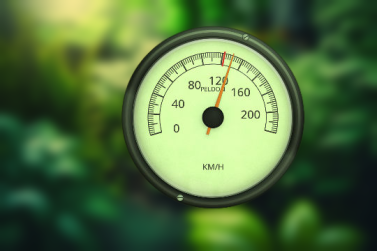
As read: **130** km/h
